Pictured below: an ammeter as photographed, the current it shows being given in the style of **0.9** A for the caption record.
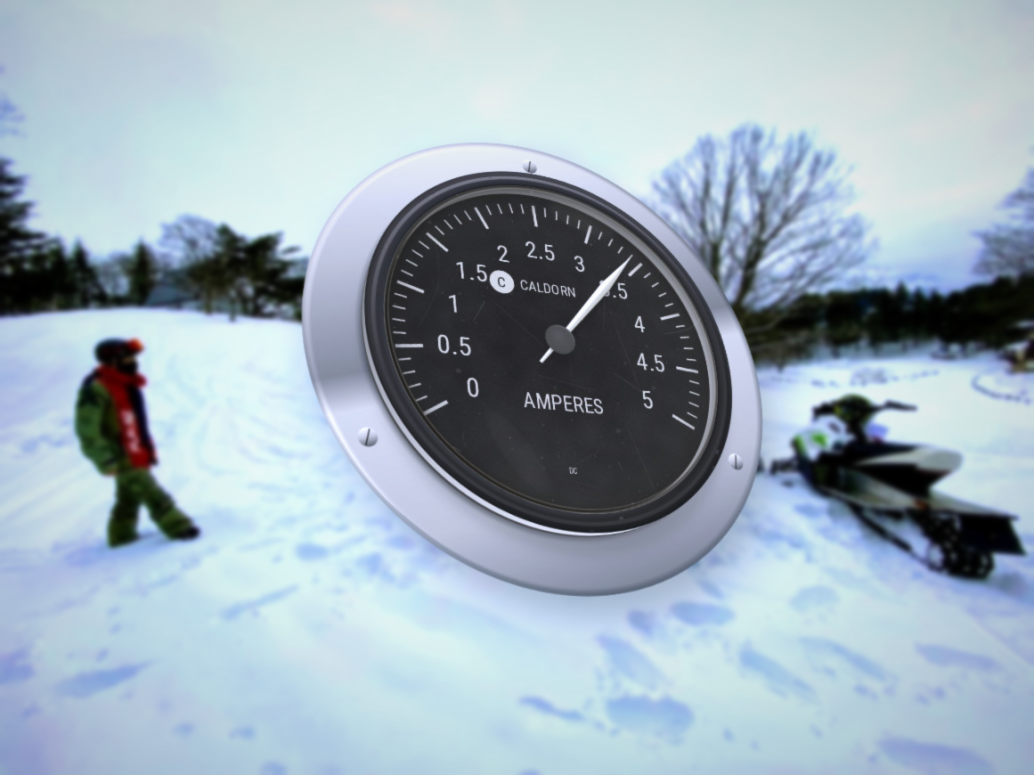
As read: **3.4** A
